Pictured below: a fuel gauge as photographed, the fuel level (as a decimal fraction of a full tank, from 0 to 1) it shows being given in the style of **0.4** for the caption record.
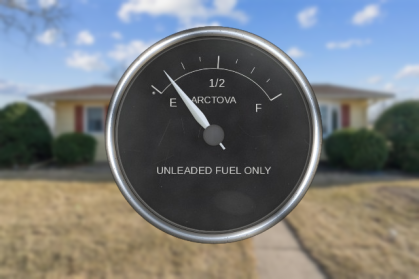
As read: **0.125**
